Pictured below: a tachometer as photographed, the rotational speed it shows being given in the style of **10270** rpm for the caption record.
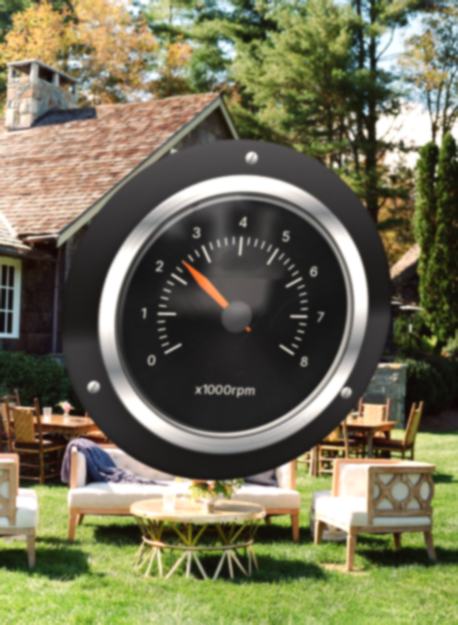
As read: **2400** rpm
